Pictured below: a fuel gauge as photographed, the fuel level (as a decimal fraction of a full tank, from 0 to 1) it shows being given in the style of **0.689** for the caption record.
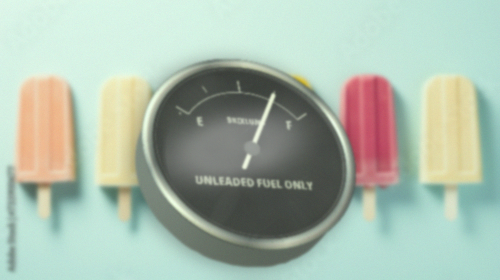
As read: **0.75**
